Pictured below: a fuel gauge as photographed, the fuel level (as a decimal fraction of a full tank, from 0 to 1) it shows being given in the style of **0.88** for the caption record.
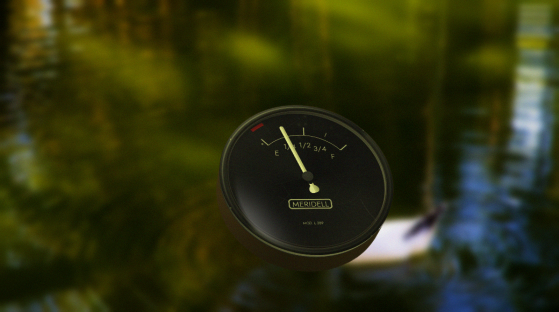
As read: **0.25**
